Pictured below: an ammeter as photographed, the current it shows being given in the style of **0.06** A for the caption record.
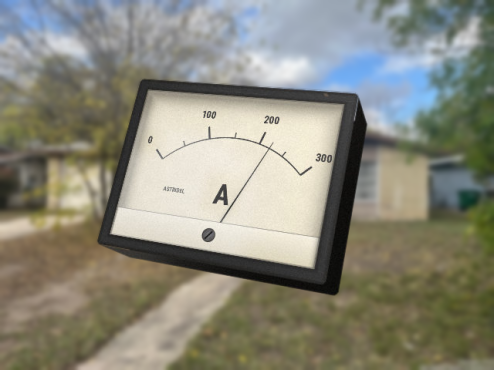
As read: **225** A
